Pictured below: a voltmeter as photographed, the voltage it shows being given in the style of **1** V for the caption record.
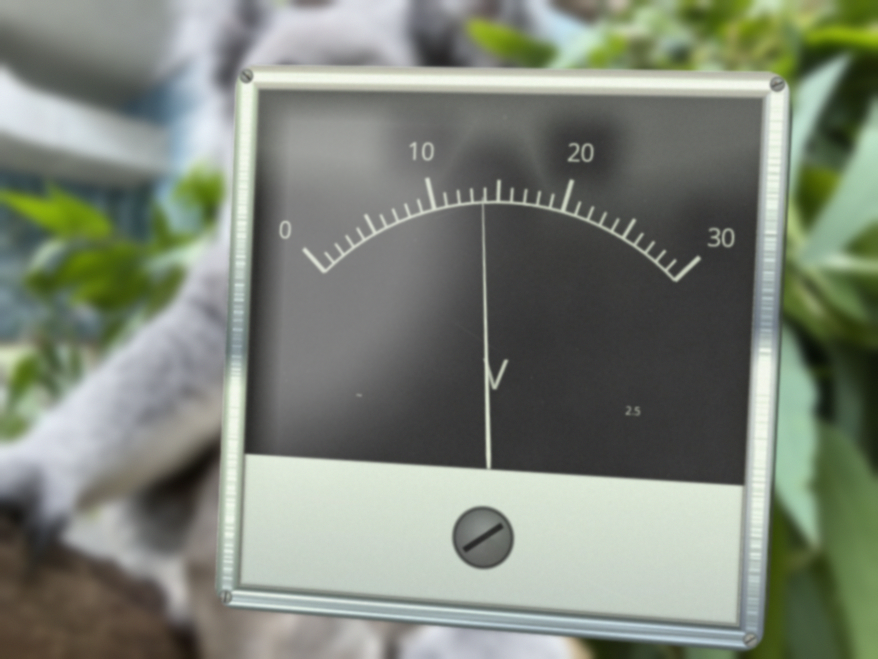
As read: **14** V
